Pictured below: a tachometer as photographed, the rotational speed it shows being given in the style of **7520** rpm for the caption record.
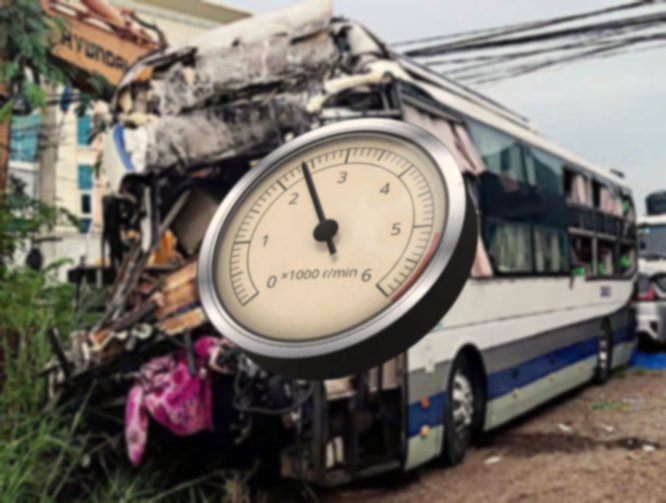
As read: **2400** rpm
